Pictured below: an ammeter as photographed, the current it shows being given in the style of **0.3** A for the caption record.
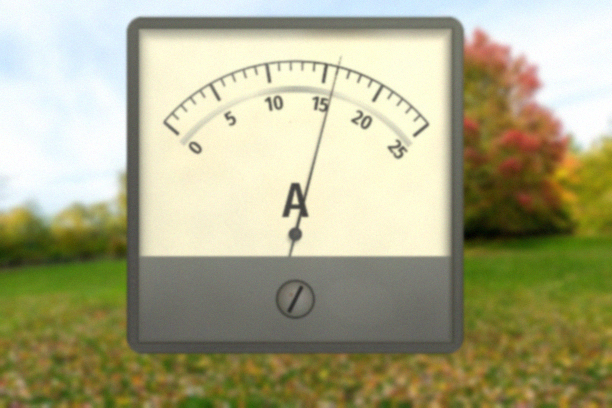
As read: **16** A
